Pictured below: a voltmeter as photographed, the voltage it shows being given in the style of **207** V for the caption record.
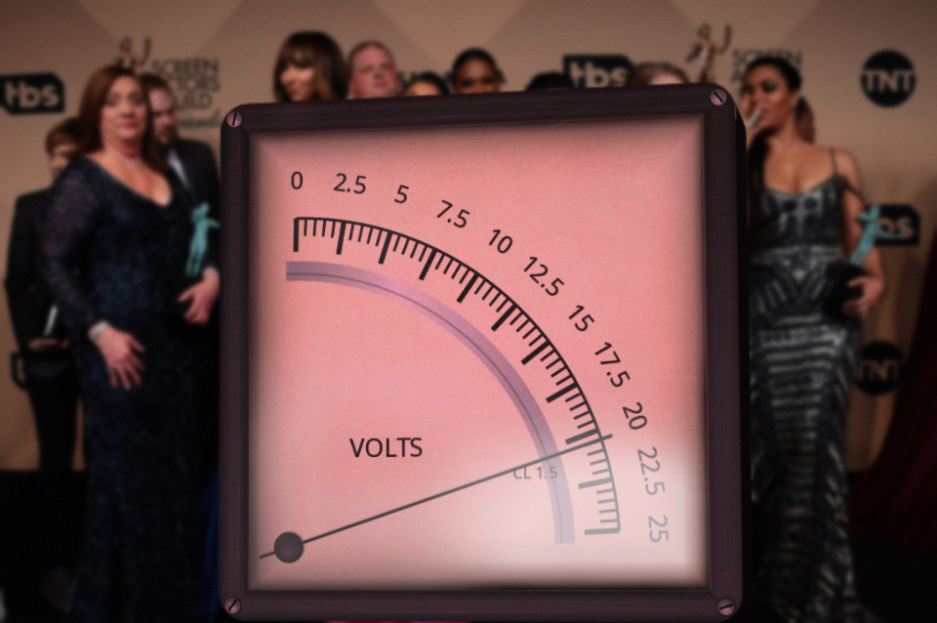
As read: **20.5** V
